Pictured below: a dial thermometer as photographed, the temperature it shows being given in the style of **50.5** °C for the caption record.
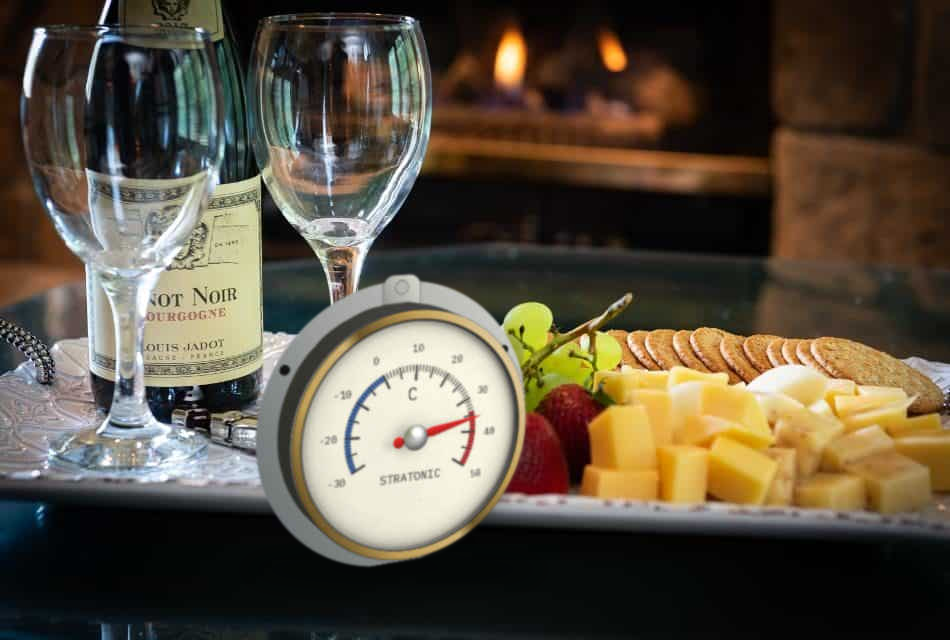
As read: **35** °C
